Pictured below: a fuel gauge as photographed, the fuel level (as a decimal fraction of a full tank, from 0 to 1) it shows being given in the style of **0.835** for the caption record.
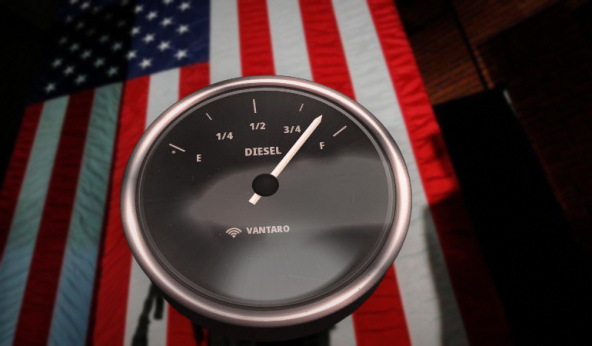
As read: **0.875**
